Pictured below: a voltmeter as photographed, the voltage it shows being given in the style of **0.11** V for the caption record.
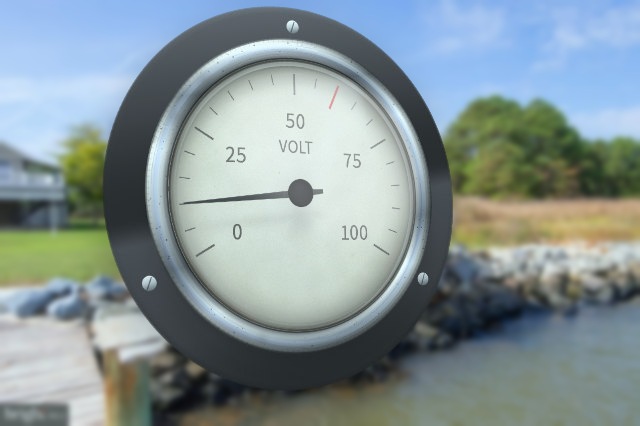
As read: **10** V
